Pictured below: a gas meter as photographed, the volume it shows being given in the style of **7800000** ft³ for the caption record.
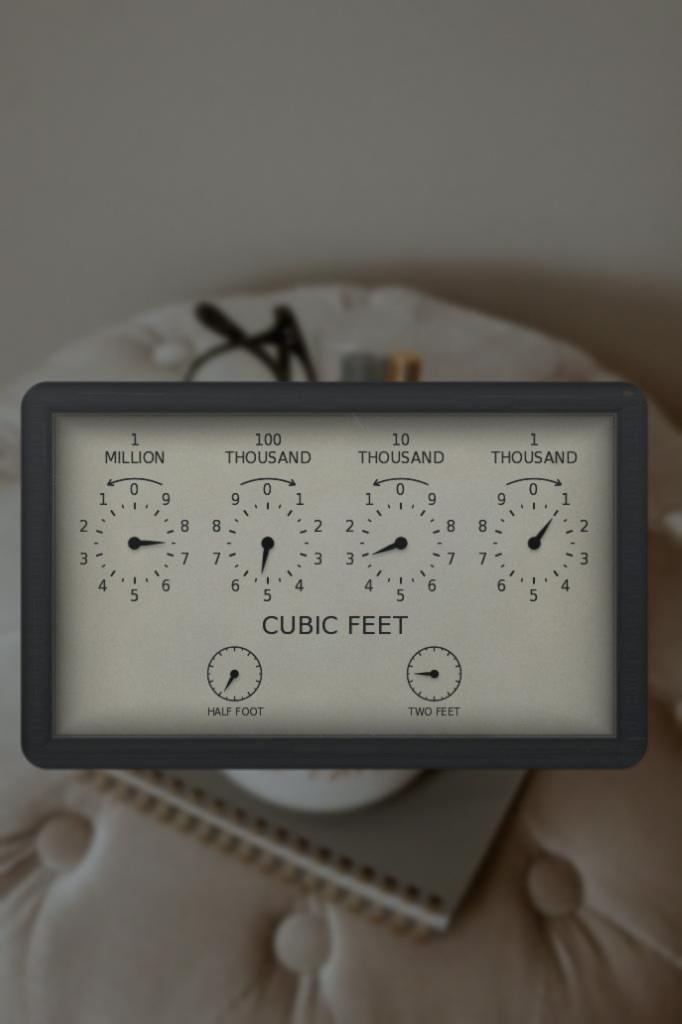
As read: **753100** ft³
